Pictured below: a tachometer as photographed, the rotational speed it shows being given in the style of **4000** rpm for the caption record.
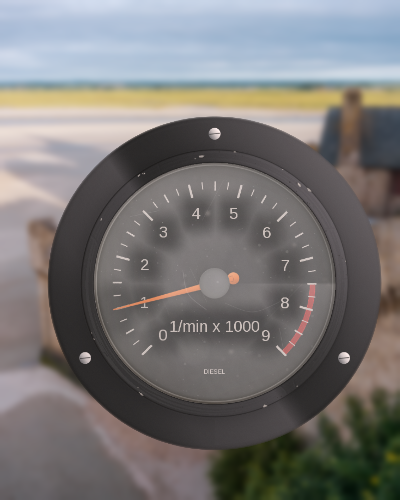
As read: **1000** rpm
